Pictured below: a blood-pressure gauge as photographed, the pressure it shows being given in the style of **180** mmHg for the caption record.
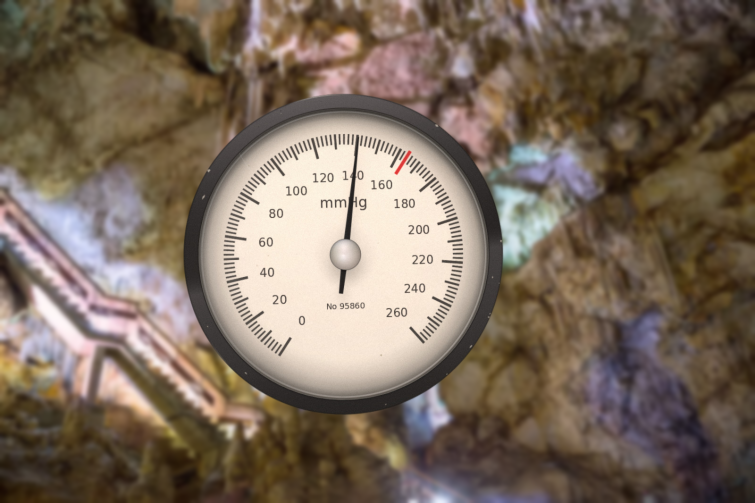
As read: **140** mmHg
